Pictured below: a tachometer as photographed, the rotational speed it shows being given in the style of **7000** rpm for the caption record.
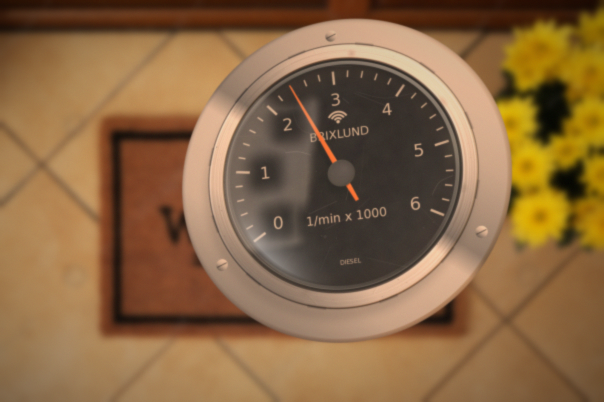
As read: **2400** rpm
